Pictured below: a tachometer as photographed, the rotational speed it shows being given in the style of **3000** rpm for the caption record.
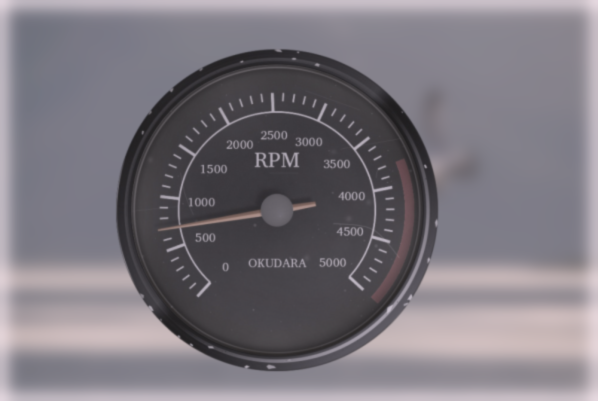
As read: **700** rpm
